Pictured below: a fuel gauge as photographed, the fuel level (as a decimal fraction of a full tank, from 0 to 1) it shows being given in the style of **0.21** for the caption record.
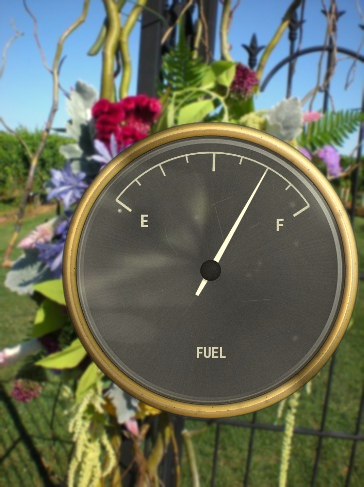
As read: **0.75**
